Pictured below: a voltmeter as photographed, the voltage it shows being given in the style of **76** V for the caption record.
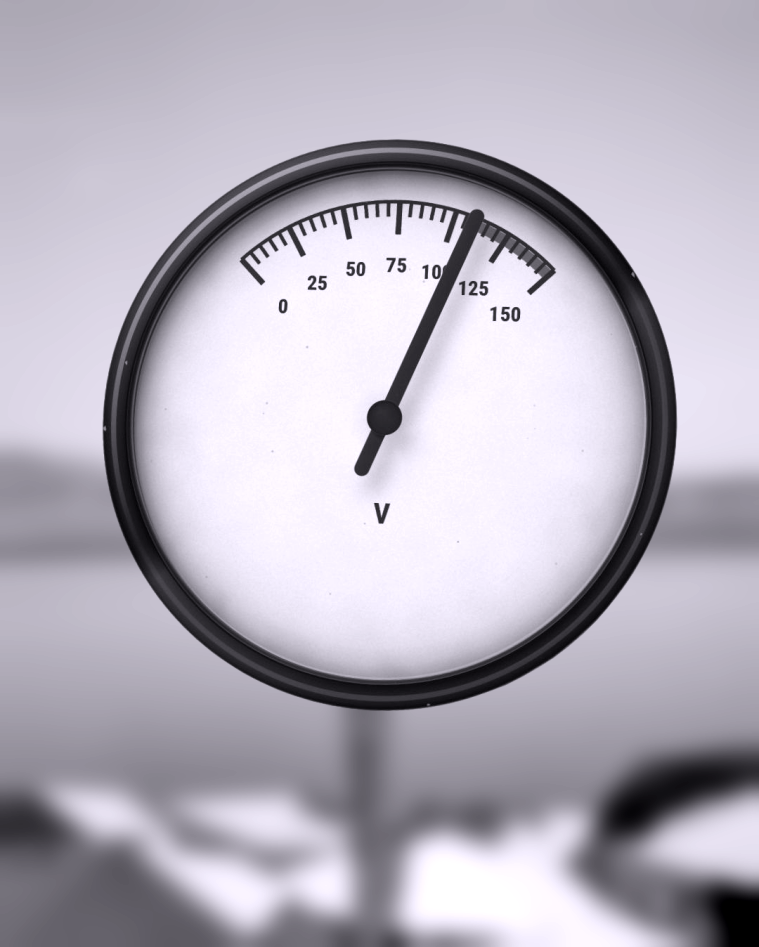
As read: **110** V
